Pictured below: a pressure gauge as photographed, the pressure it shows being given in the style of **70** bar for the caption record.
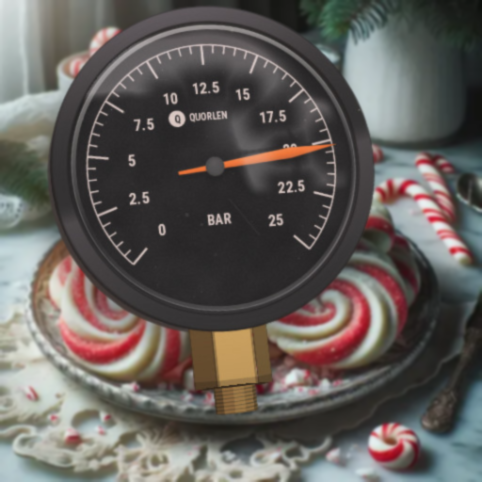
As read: **20.25** bar
